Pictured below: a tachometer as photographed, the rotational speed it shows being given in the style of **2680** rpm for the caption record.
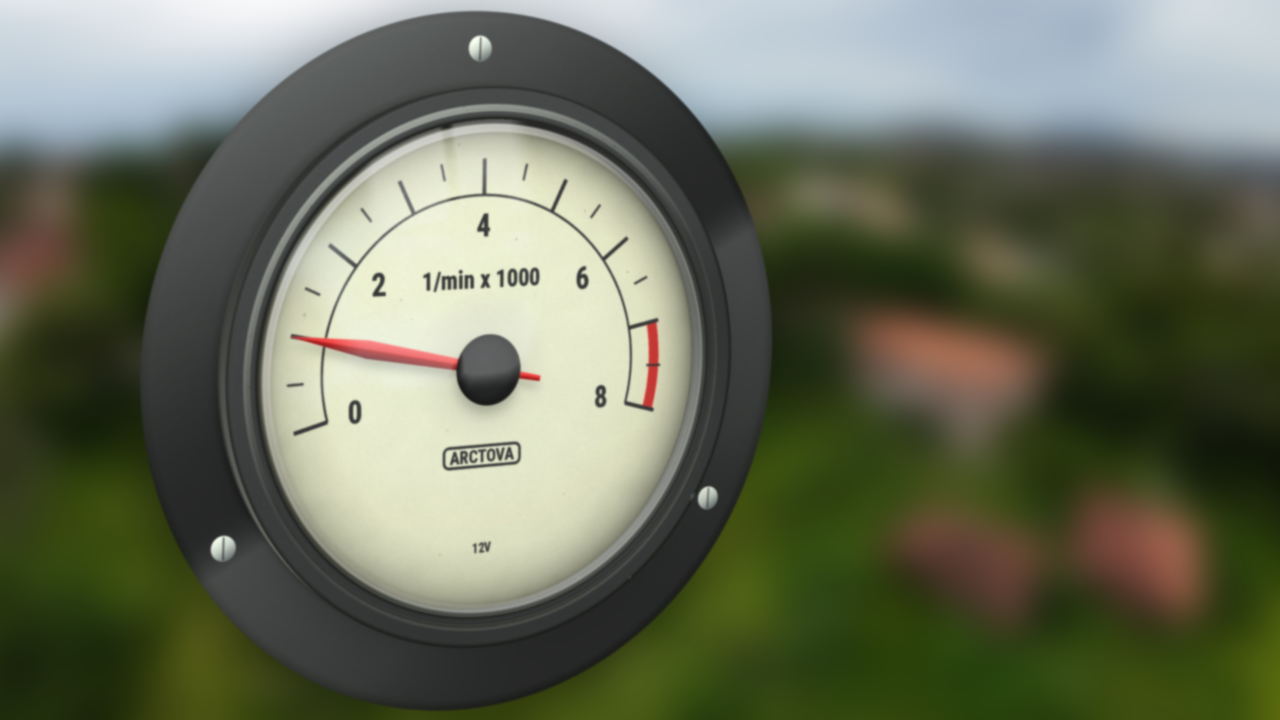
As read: **1000** rpm
